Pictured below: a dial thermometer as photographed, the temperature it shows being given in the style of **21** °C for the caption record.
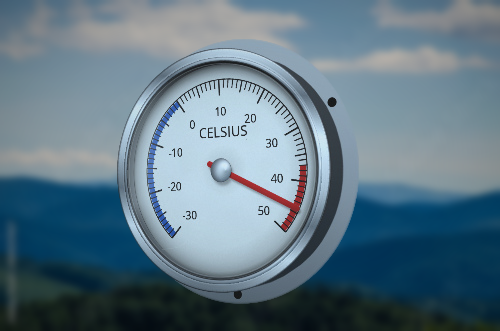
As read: **45** °C
